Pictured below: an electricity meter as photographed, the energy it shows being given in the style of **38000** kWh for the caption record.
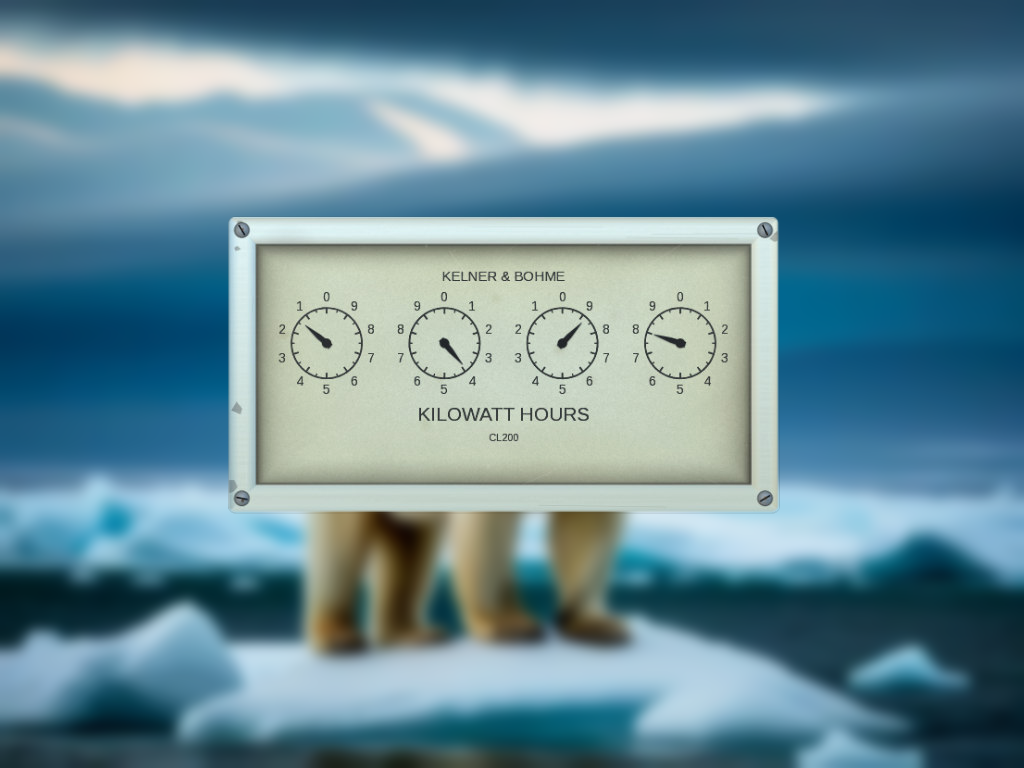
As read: **1388** kWh
